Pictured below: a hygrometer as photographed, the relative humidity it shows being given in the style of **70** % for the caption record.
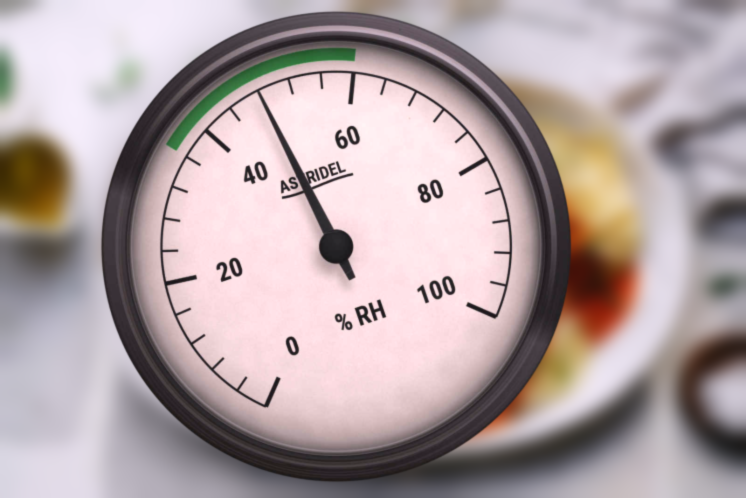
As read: **48** %
